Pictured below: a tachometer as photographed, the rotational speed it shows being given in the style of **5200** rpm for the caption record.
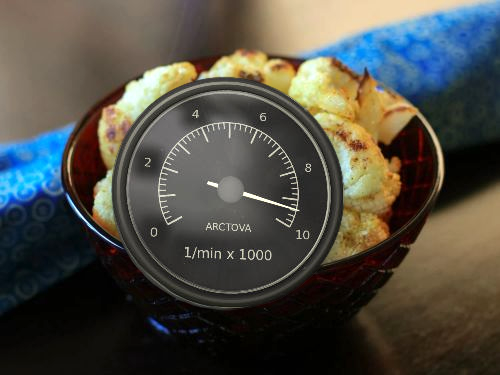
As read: **9400** rpm
